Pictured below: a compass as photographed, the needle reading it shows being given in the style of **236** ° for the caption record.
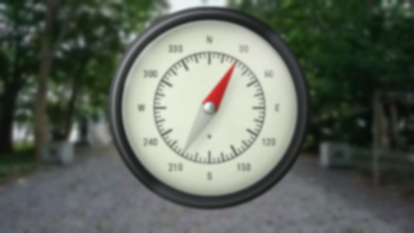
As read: **30** °
